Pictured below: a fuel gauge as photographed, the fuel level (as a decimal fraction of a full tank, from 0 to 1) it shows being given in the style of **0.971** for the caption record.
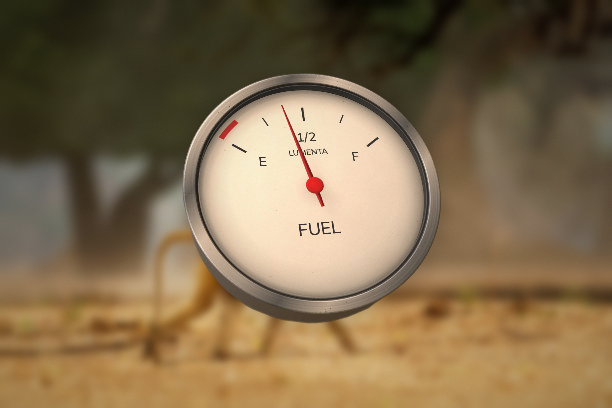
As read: **0.375**
